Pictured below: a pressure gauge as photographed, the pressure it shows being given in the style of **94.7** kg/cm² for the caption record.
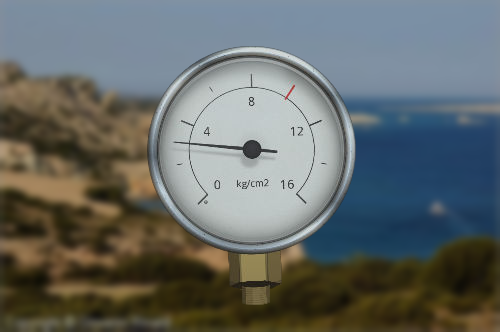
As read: **3** kg/cm²
